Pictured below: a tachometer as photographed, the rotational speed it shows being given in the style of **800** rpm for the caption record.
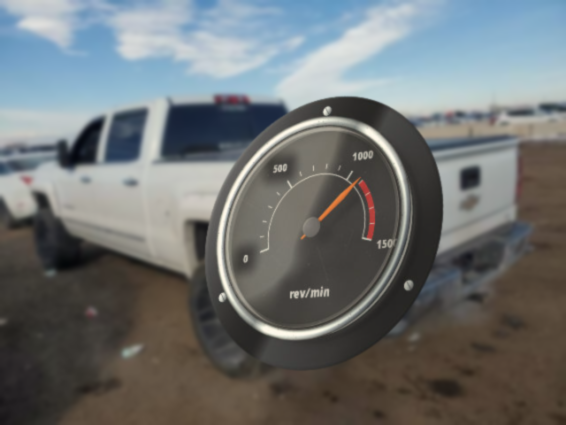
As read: **1100** rpm
